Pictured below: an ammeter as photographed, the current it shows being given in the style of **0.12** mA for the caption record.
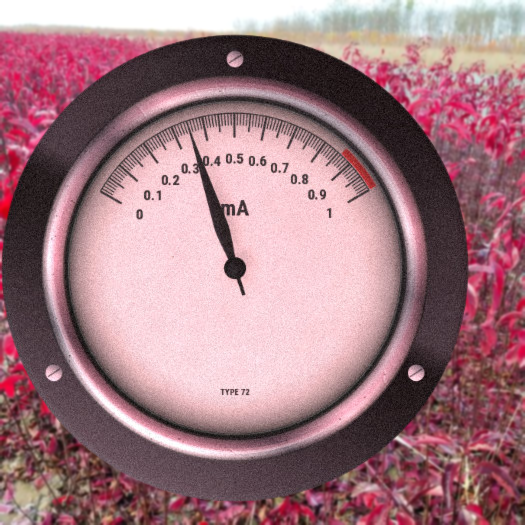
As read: **0.35** mA
